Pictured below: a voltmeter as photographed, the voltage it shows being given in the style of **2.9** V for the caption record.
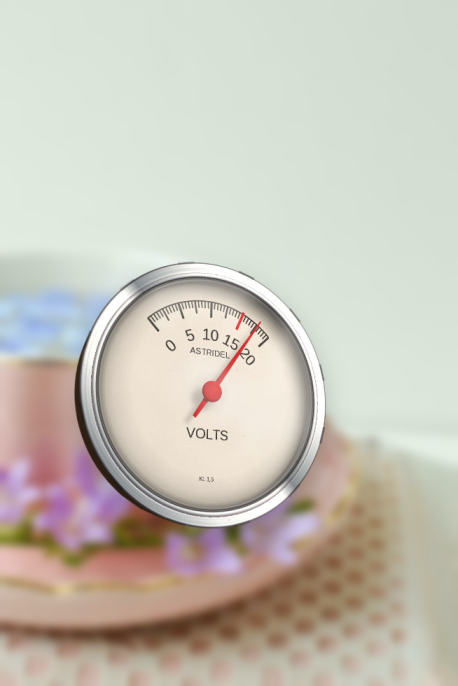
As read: **17.5** V
